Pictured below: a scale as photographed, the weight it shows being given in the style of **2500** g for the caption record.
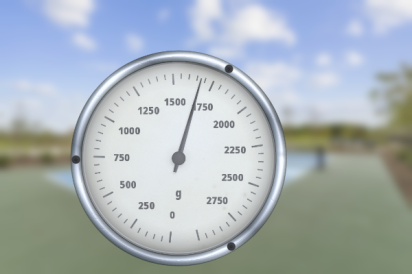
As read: **1675** g
